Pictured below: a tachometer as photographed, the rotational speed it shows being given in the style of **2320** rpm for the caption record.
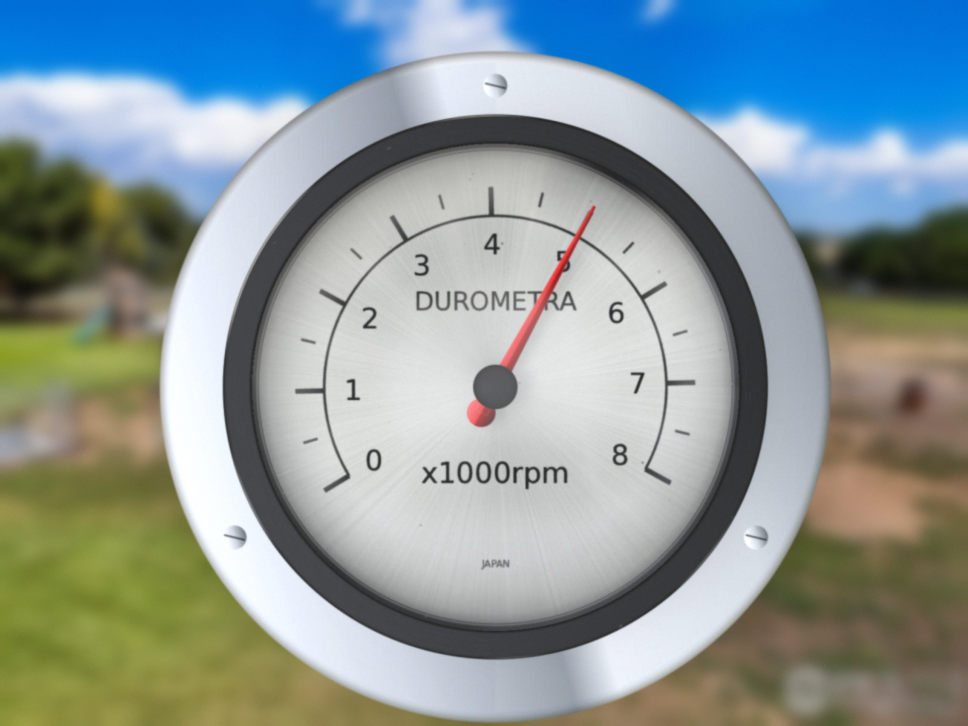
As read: **5000** rpm
